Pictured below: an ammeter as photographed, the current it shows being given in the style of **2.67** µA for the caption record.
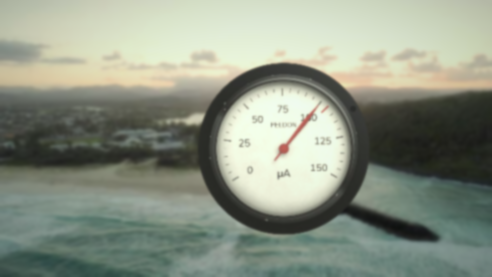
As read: **100** µA
